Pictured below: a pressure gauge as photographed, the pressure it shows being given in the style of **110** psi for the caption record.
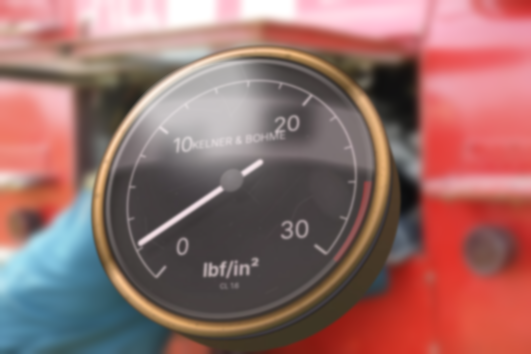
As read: **2** psi
